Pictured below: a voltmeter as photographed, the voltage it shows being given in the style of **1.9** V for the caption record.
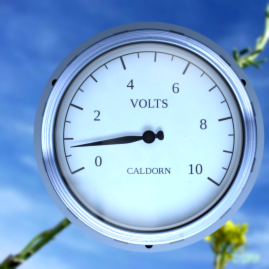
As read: **0.75** V
